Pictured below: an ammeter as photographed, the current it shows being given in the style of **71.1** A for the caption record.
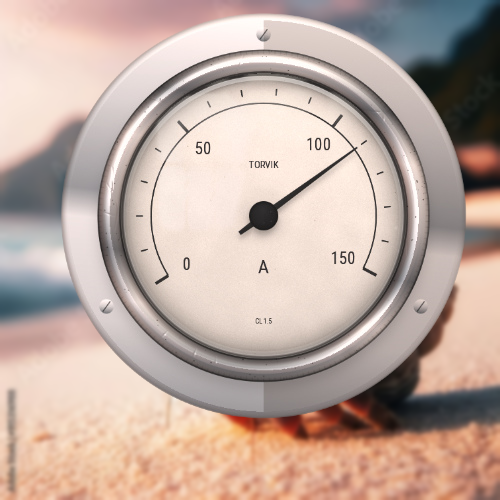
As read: **110** A
